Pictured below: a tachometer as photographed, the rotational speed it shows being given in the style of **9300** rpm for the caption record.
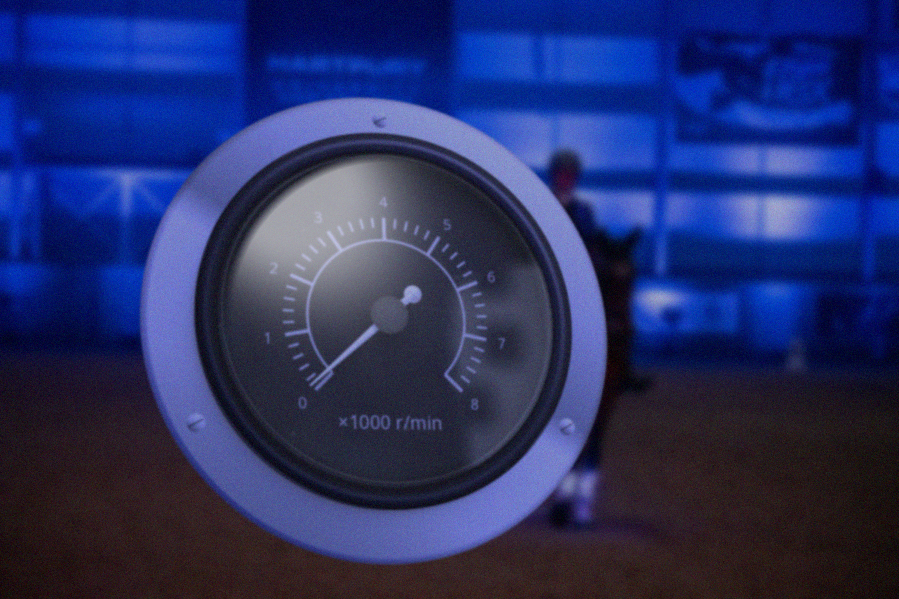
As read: **100** rpm
